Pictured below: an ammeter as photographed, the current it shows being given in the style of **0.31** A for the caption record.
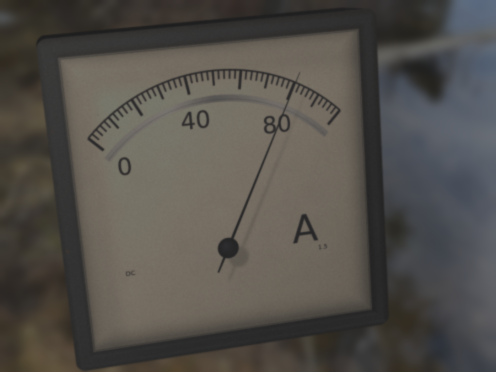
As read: **80** A
